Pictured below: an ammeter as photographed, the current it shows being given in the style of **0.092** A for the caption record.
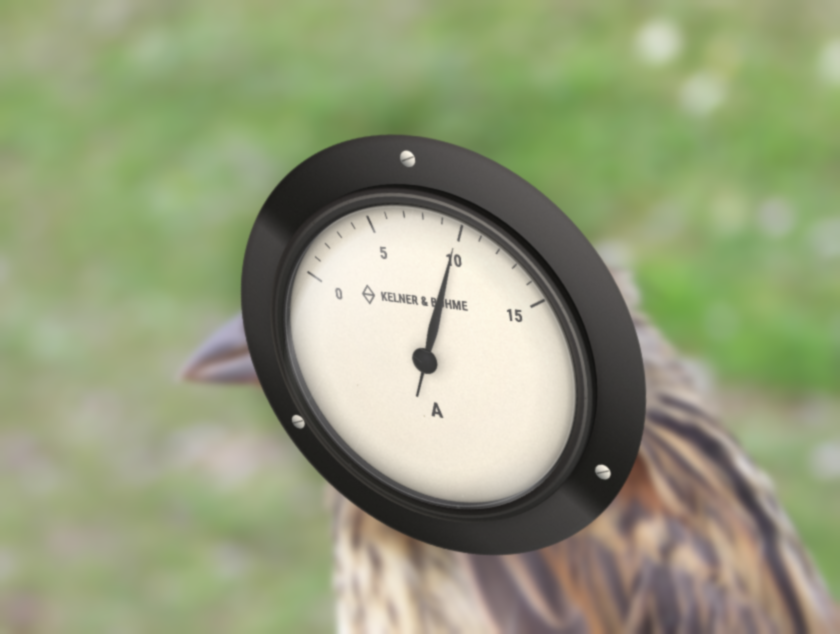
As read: **10** A
